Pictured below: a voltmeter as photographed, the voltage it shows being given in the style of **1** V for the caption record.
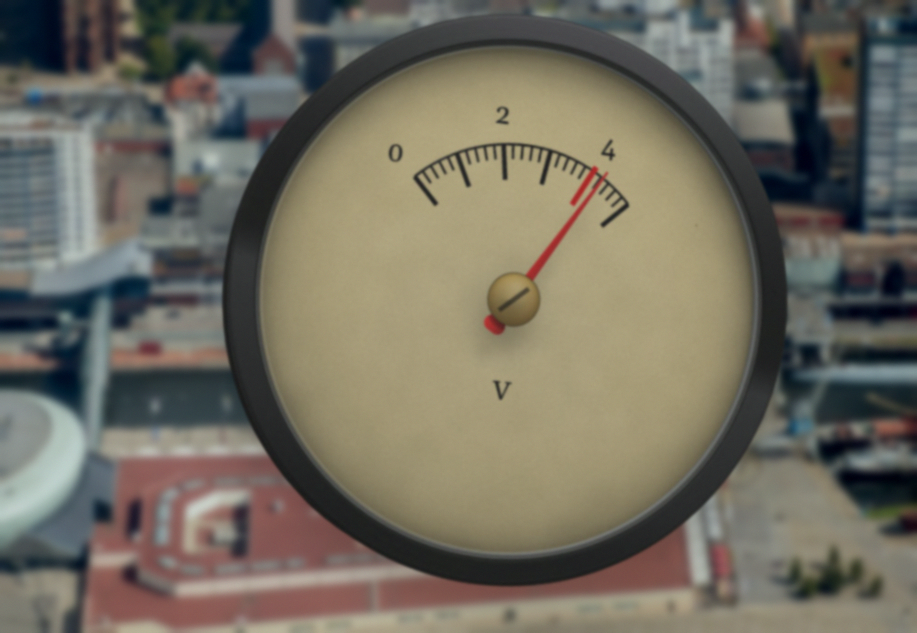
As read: **4.2** V
